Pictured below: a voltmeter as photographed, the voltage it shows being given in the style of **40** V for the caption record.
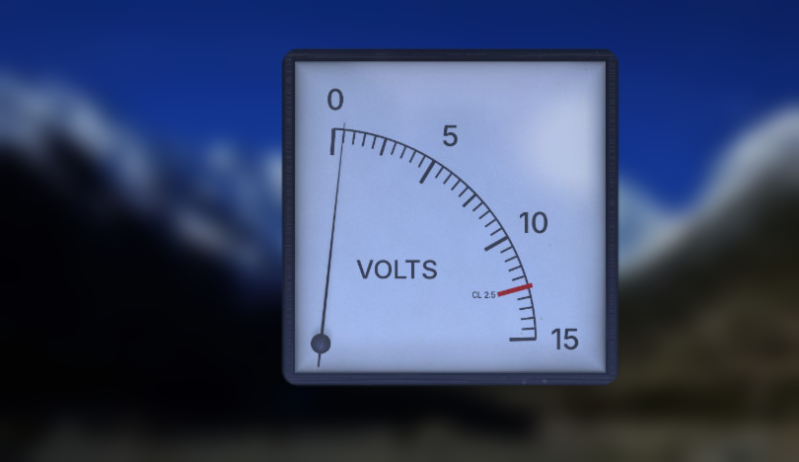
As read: **0.5** V
